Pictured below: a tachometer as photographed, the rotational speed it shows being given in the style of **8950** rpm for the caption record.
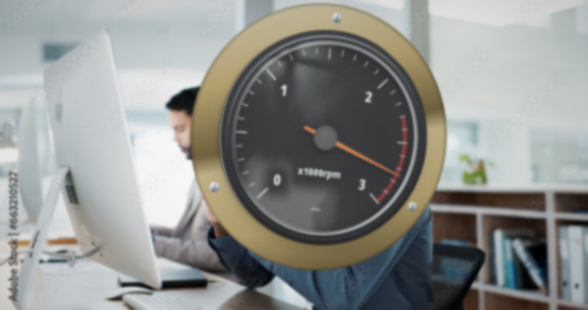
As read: **2750** rpm
